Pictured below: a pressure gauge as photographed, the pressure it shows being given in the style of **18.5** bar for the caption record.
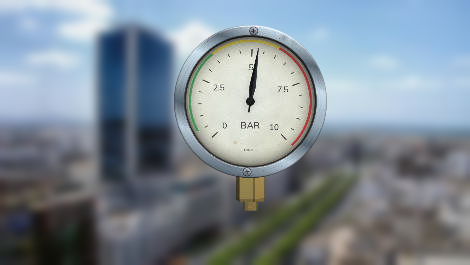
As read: **5.25** bar
